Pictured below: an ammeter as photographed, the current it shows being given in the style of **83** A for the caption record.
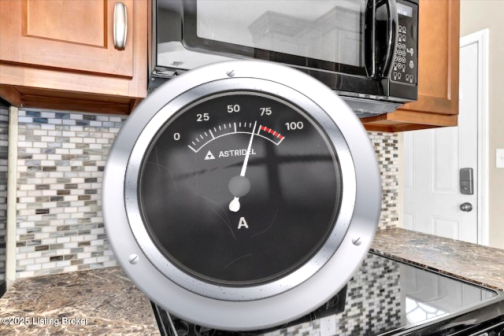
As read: **70** A
